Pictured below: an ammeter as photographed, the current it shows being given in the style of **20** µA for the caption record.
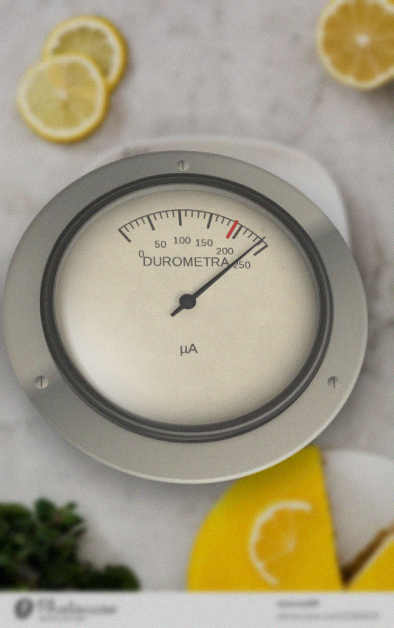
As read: **240** µA
